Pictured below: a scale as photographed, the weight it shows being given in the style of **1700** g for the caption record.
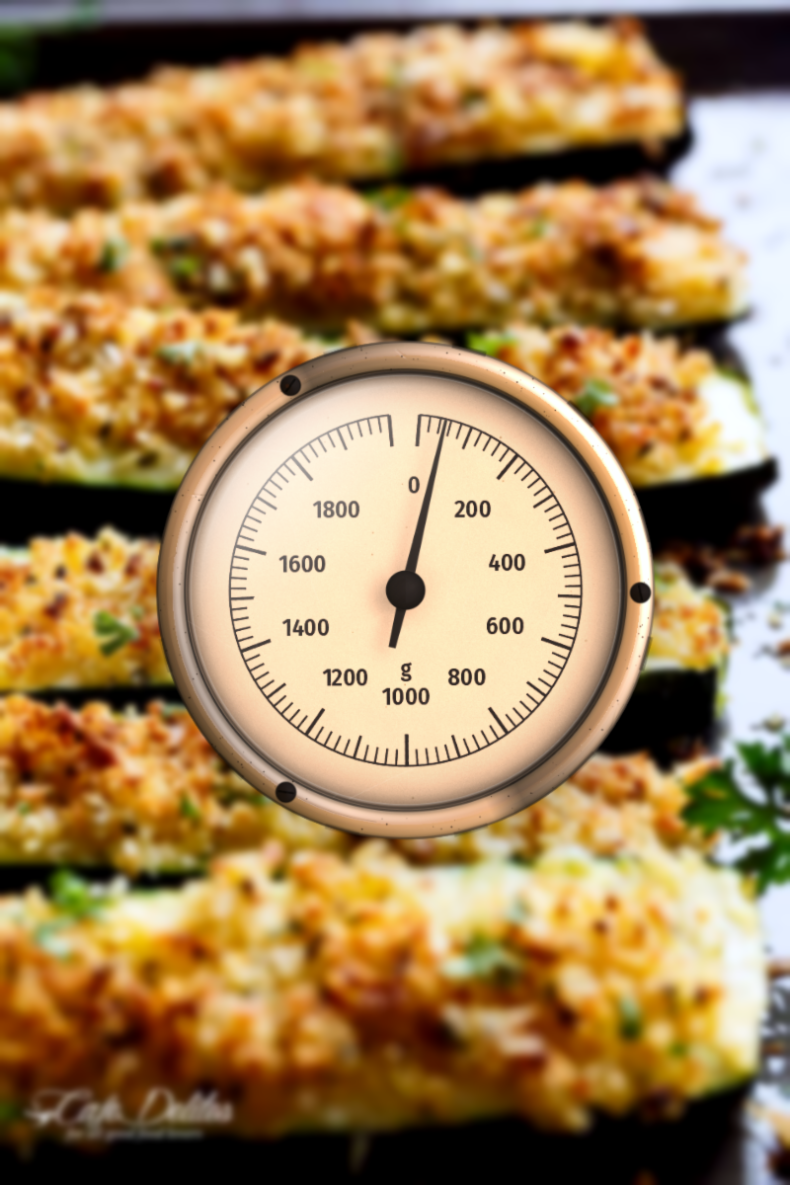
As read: **50** g
